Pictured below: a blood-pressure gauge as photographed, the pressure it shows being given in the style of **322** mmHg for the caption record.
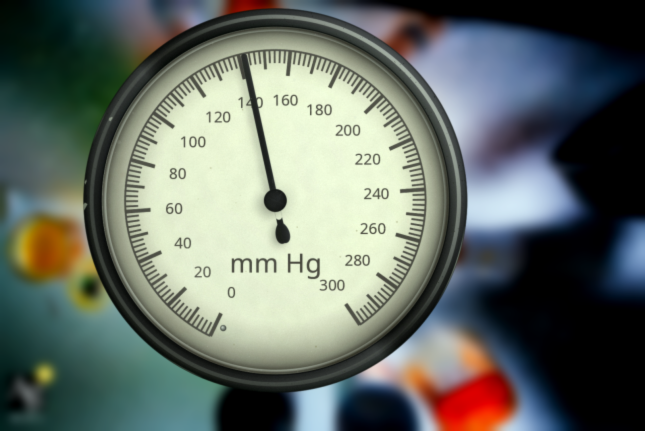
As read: **142** mmHg
